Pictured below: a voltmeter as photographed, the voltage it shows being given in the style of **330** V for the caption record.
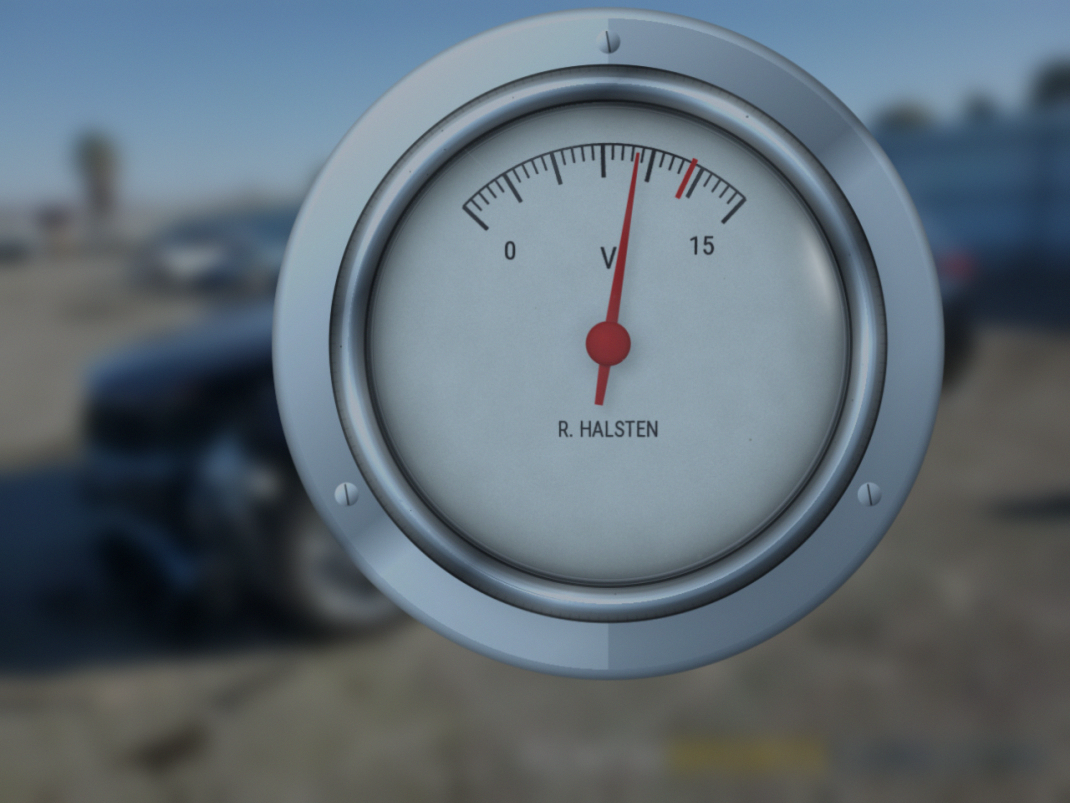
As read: **9.25** V
